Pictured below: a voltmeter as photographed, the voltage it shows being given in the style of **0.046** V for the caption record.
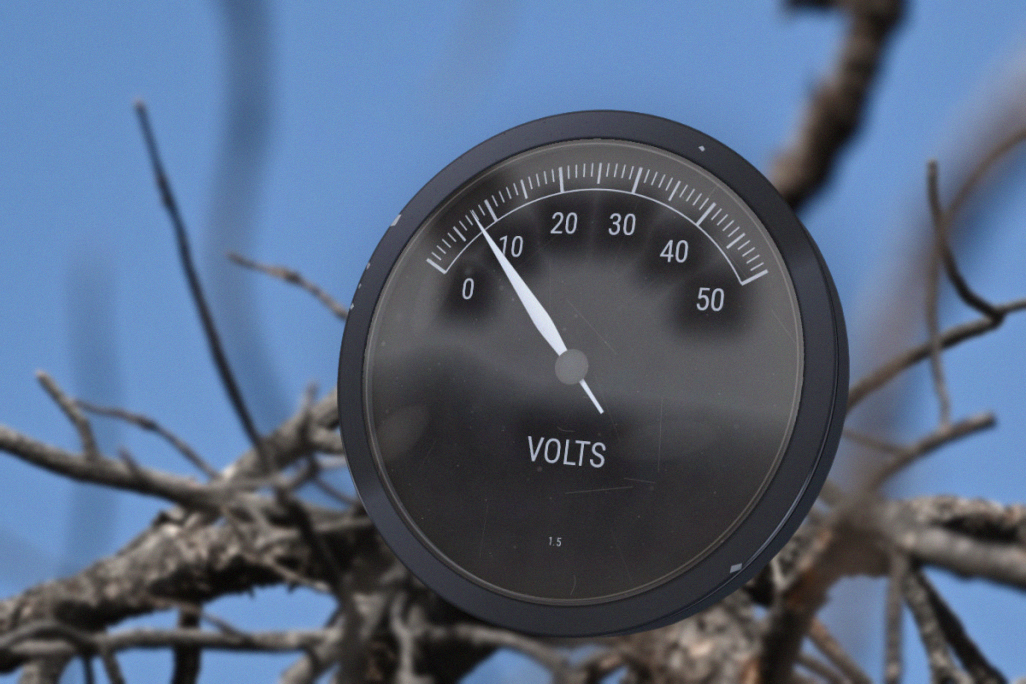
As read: **8** V
